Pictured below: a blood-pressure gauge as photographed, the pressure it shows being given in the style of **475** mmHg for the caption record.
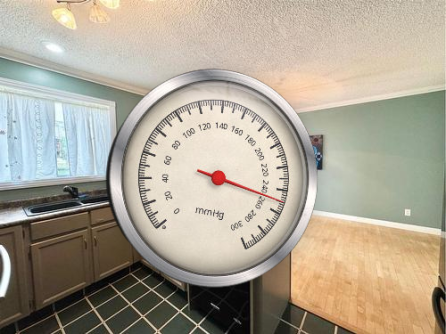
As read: **250** mmHg
